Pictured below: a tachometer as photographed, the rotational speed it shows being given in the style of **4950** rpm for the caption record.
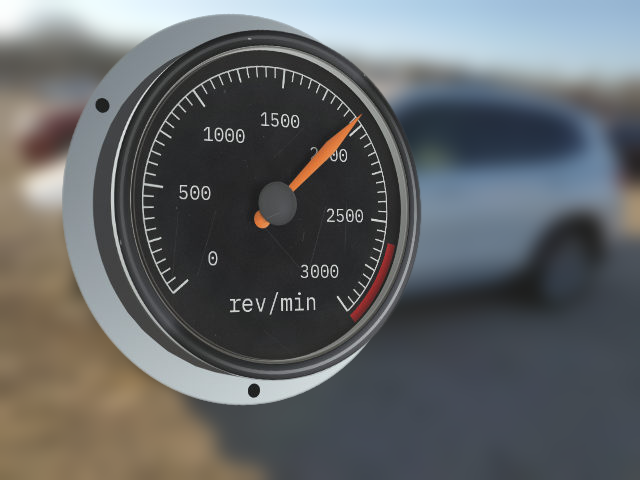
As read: **1950** rpm
